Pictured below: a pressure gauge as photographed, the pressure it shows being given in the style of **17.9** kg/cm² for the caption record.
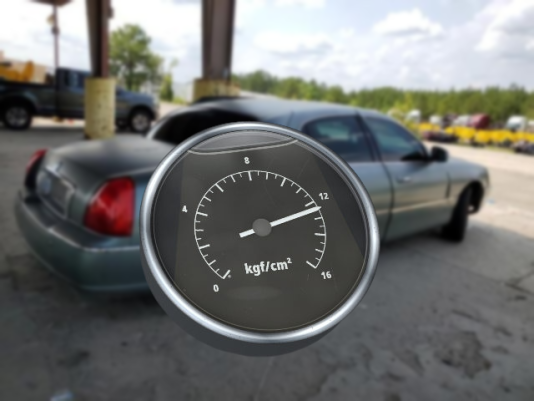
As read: **12.5** kg/cm²
